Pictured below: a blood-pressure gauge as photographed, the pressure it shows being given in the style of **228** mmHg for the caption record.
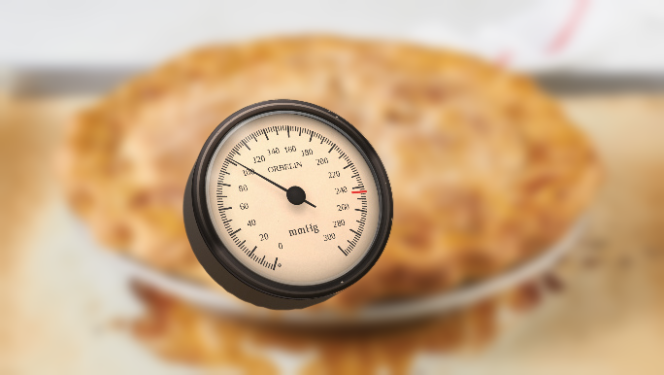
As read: **100** mmHg
